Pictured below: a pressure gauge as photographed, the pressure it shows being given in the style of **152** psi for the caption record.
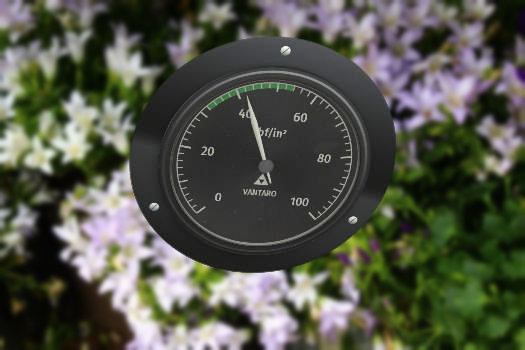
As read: **42** psi
